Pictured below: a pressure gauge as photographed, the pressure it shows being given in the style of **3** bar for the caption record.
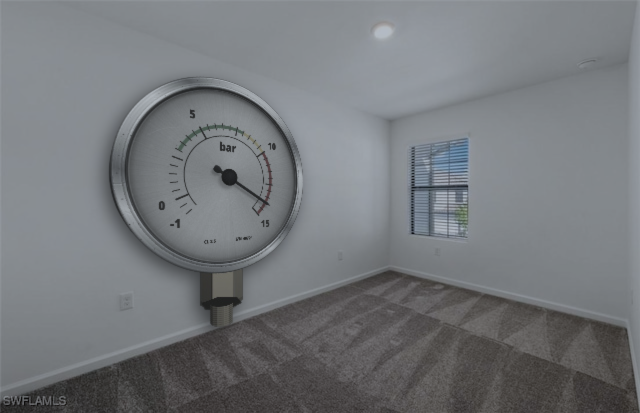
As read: **14** bar
